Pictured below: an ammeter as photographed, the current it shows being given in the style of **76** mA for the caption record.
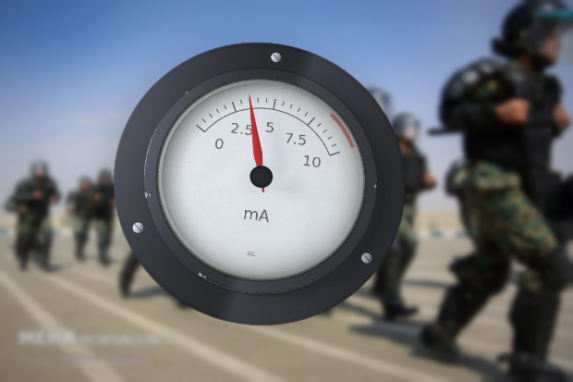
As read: **3.5** mA
